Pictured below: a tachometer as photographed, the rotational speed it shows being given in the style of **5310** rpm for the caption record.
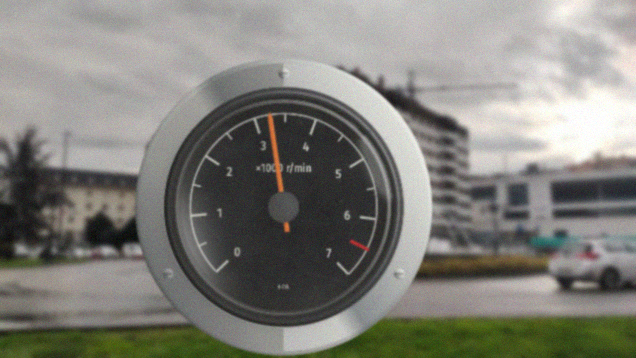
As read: **3250** rpm
